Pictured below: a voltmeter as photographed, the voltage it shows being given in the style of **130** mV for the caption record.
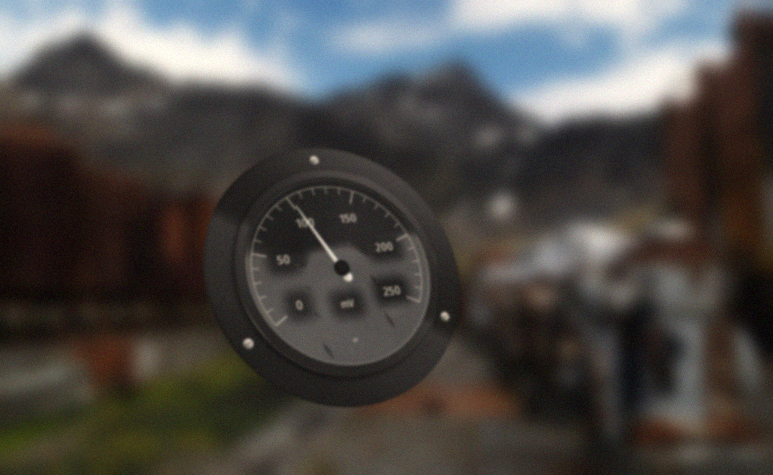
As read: **100** mV
